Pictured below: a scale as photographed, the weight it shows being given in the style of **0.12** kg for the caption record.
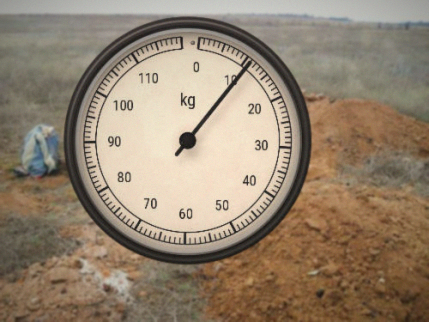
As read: **11** kg
